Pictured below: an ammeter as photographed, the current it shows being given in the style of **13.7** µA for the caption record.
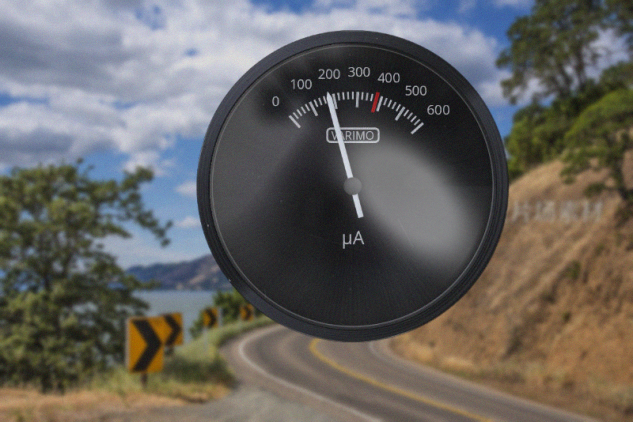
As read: **180** µA
